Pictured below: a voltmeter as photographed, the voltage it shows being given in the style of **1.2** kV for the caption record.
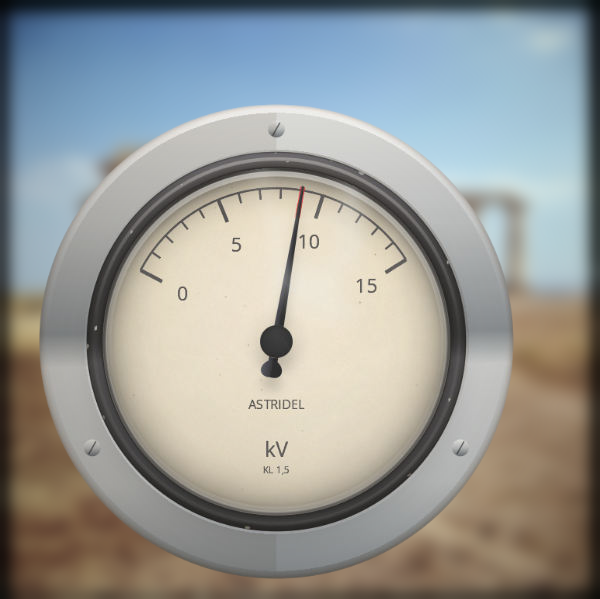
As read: **9** kV
